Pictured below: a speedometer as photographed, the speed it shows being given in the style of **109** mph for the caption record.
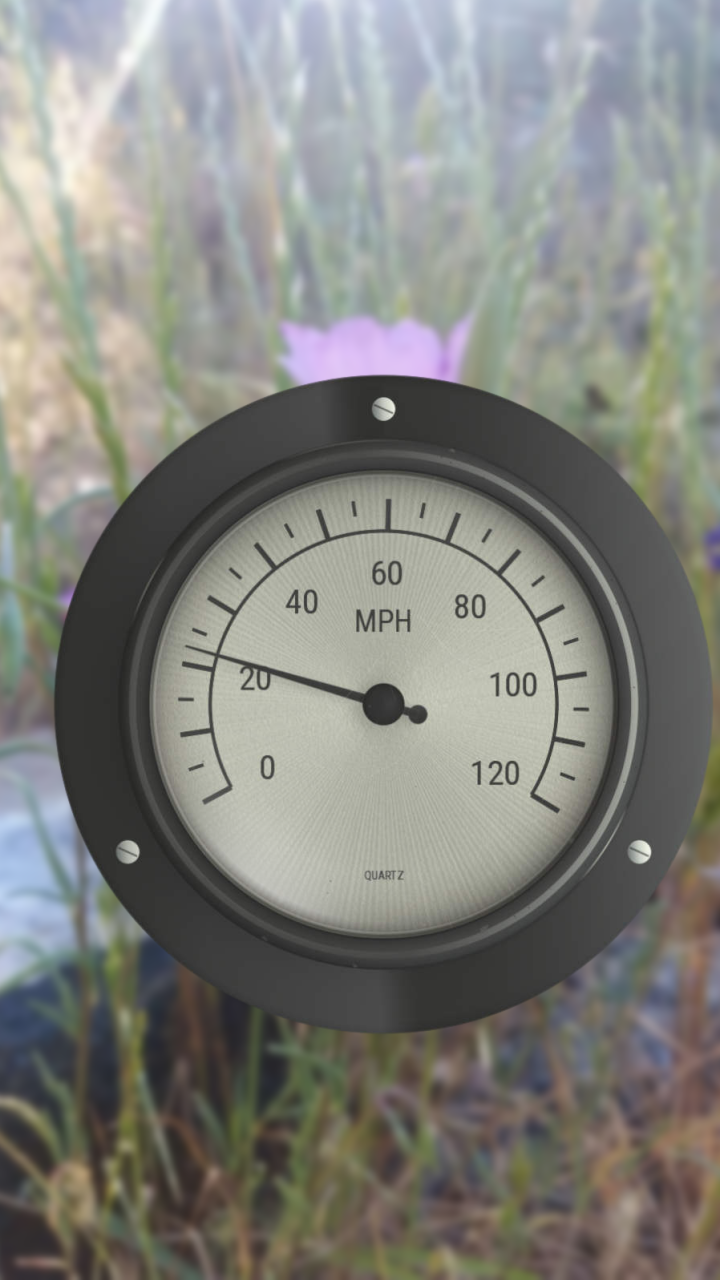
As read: **22.5** mph
